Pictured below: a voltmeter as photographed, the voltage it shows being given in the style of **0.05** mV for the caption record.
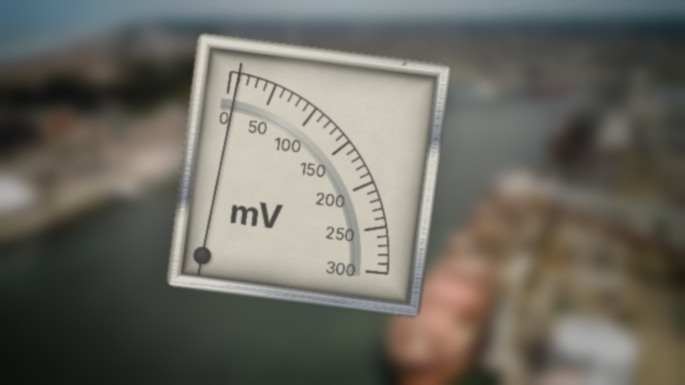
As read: **10** mV
